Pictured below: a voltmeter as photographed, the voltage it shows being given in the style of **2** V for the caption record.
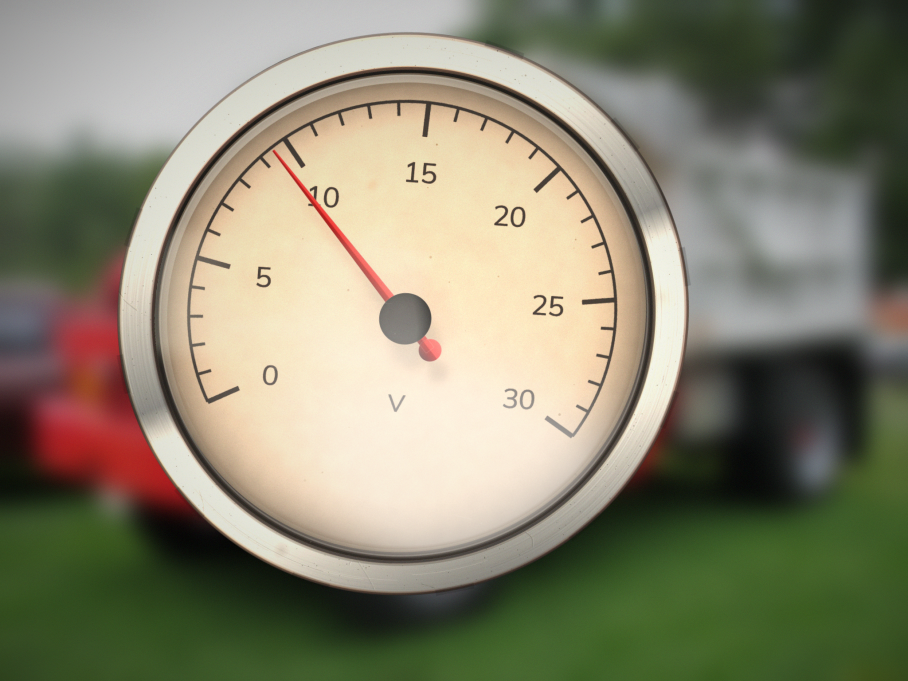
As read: **9.5** V
